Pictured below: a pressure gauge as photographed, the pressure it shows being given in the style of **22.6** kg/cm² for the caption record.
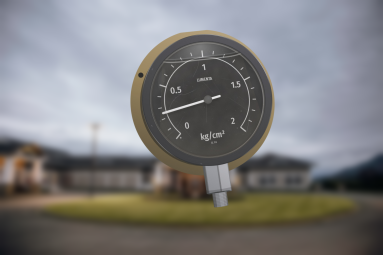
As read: **0.25** kg/cm²
